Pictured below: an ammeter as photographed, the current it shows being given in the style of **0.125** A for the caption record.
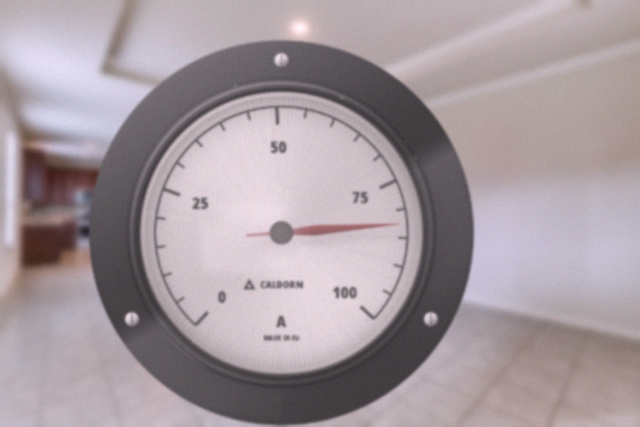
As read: **82.5** A
